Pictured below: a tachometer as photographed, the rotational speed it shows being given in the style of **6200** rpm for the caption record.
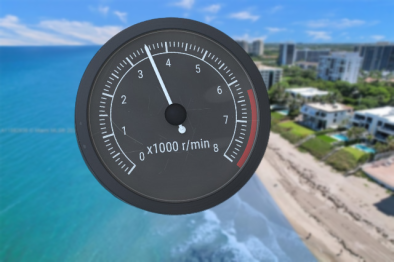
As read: **3500** rpm
